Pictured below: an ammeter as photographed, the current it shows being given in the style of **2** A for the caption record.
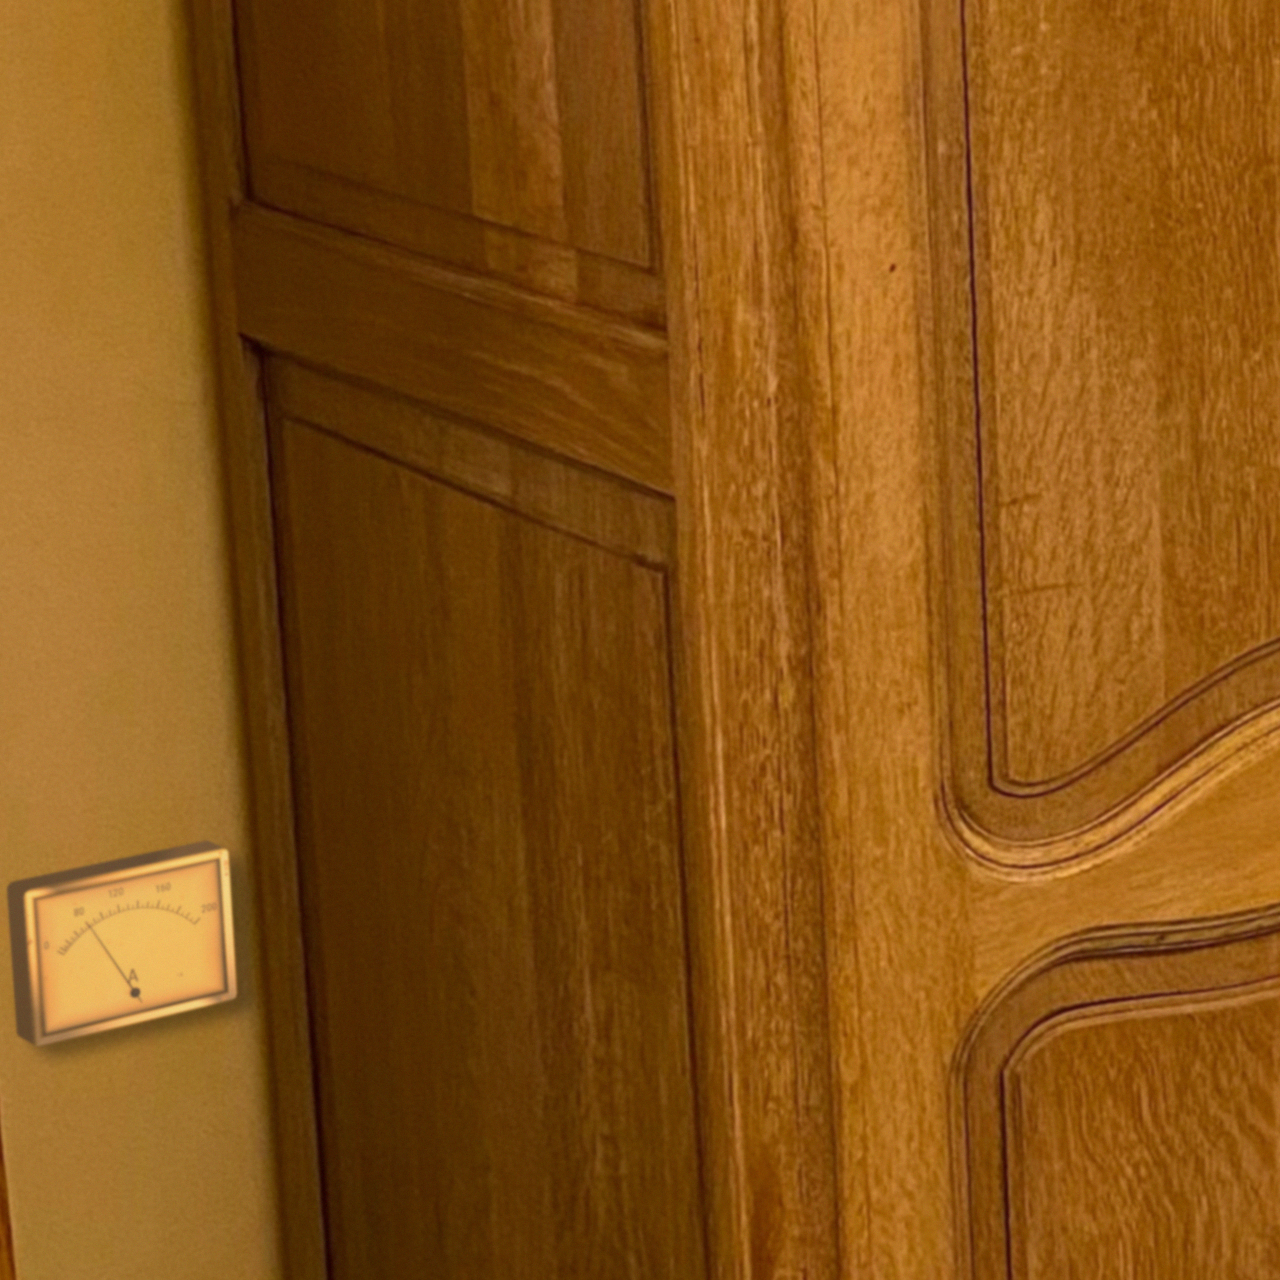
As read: **80** A
